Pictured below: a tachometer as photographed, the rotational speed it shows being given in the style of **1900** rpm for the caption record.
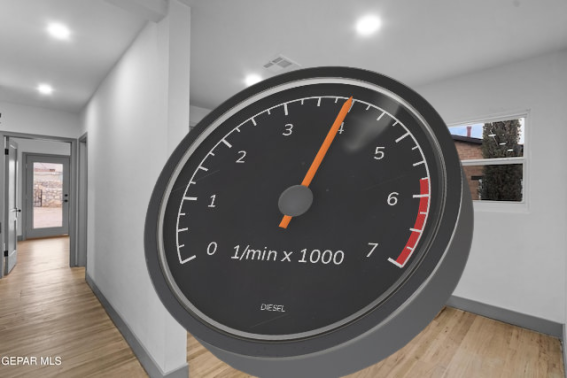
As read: **4000** rpm
